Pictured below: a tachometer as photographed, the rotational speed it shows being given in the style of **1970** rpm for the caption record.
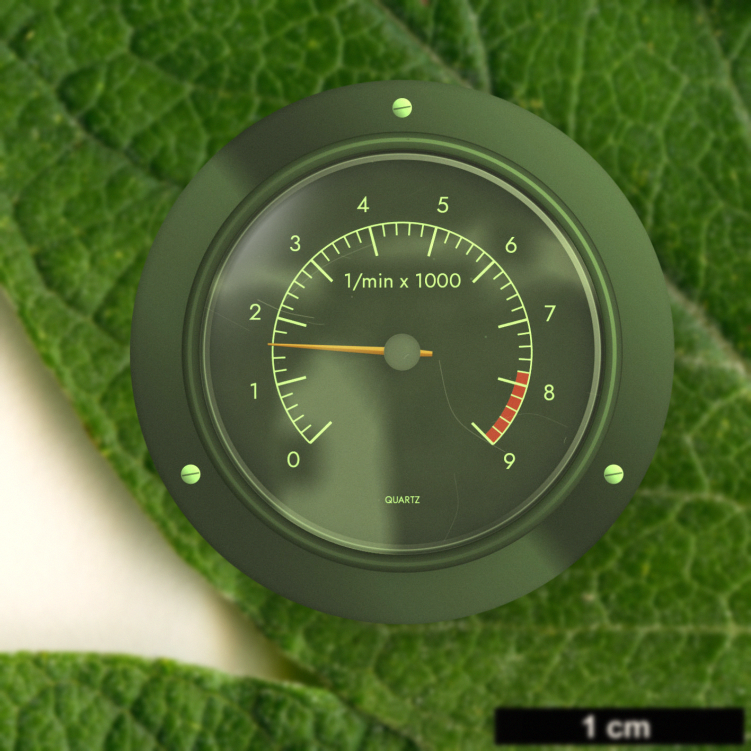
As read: **1600** rpm
